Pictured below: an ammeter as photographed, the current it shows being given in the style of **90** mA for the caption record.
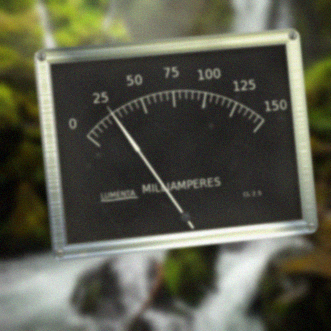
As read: **25** mA
